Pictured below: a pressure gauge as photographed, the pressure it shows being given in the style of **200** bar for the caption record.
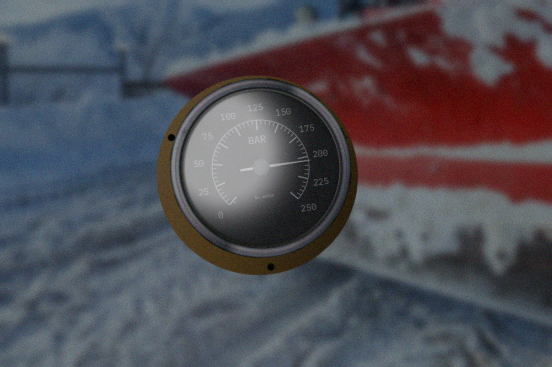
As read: **205** bar
